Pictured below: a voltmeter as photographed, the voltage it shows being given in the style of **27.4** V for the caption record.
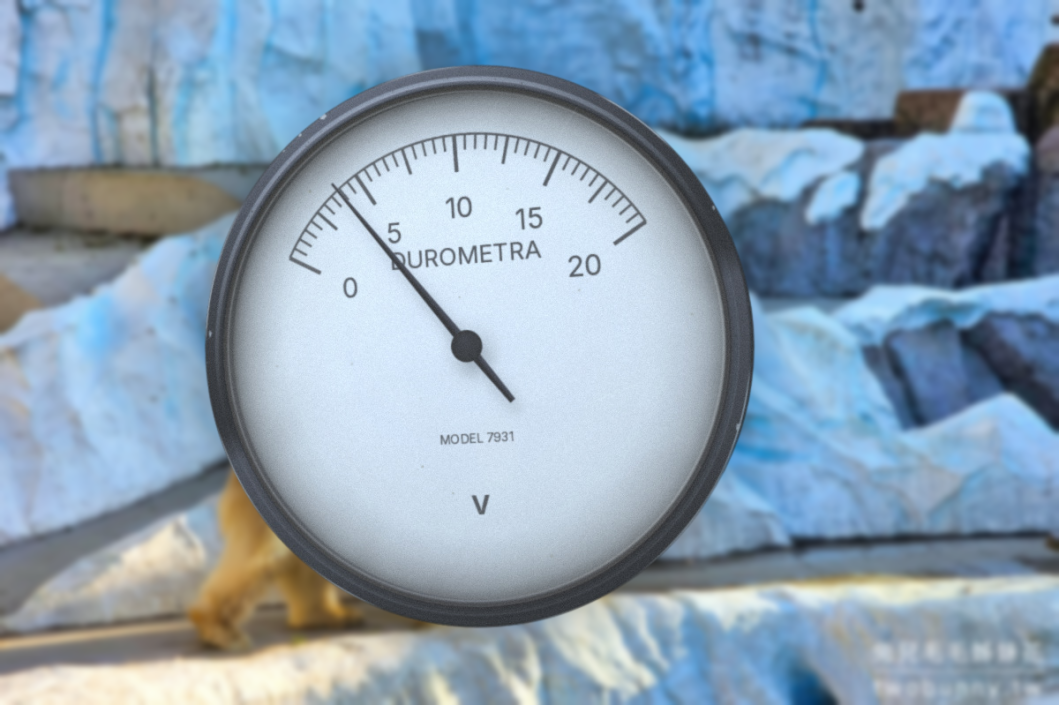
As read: **4** V
